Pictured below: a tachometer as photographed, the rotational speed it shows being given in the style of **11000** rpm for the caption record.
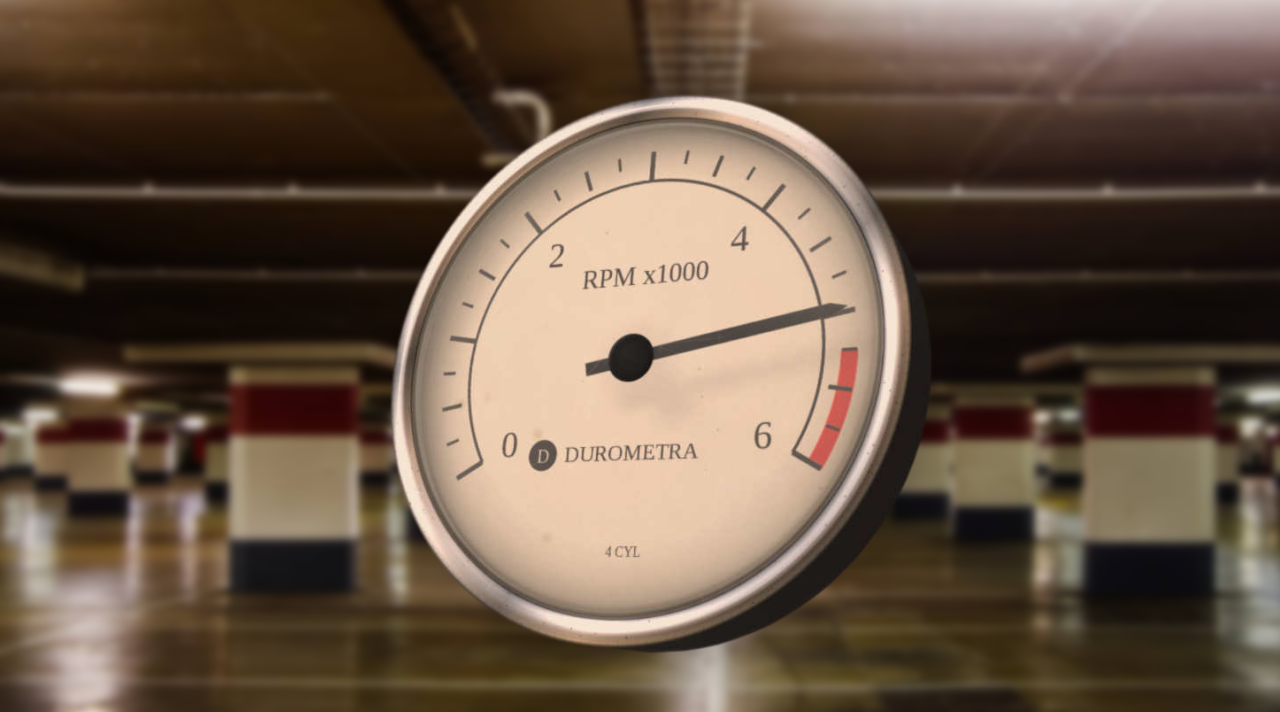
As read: **5000** rpm
